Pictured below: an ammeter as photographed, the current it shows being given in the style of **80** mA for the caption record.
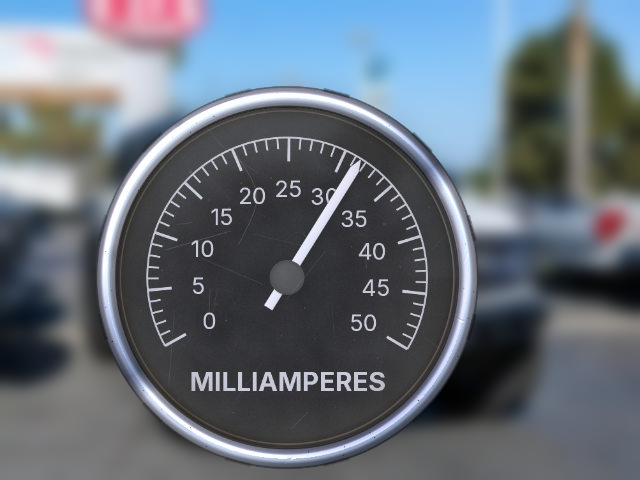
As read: **31.5** mA
